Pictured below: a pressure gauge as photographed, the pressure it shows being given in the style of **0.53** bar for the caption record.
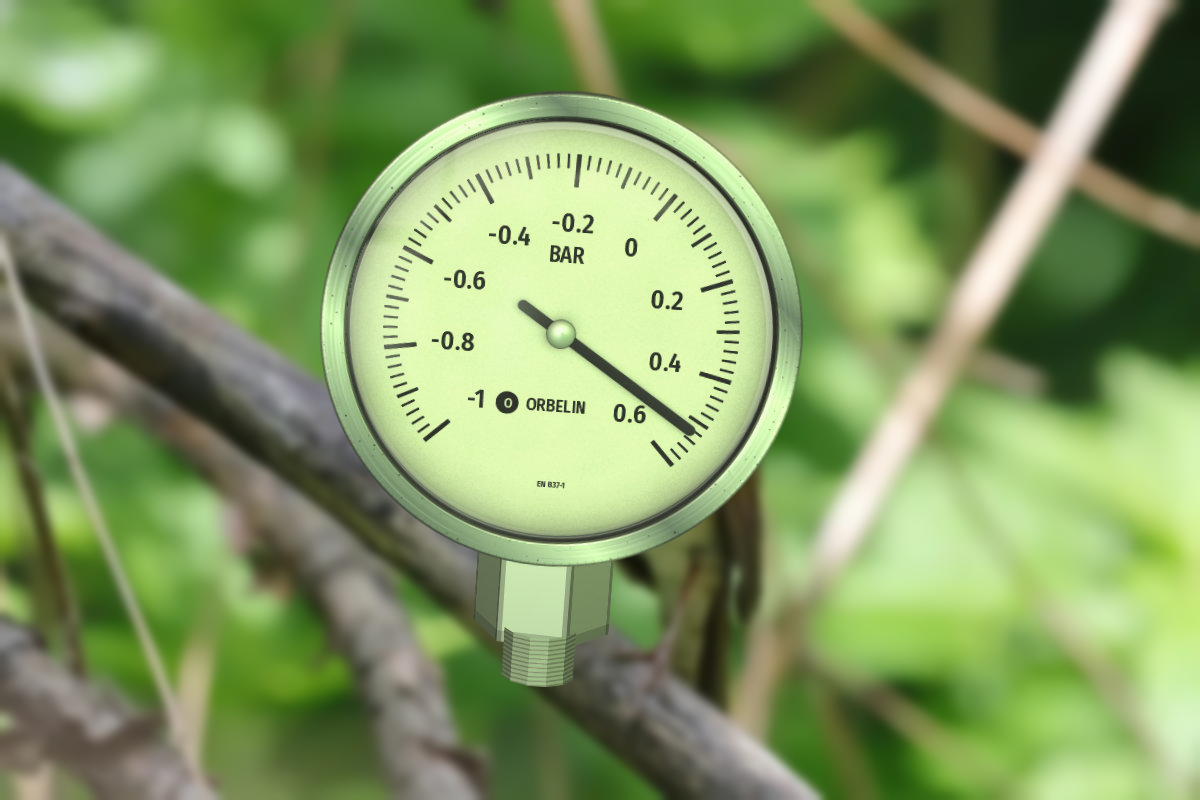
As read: **0.52** bar
